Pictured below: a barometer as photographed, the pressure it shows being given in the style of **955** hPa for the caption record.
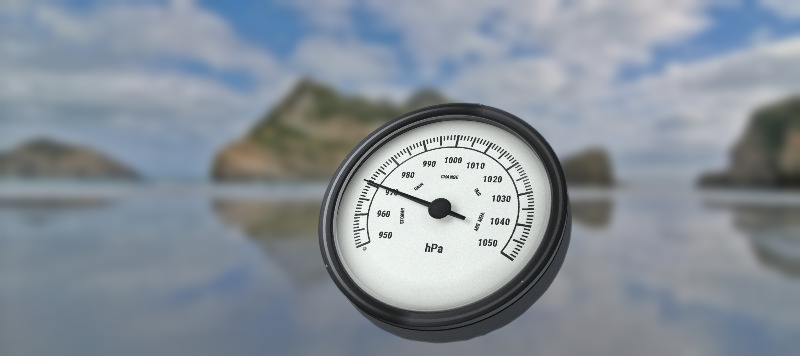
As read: **970** hPa
